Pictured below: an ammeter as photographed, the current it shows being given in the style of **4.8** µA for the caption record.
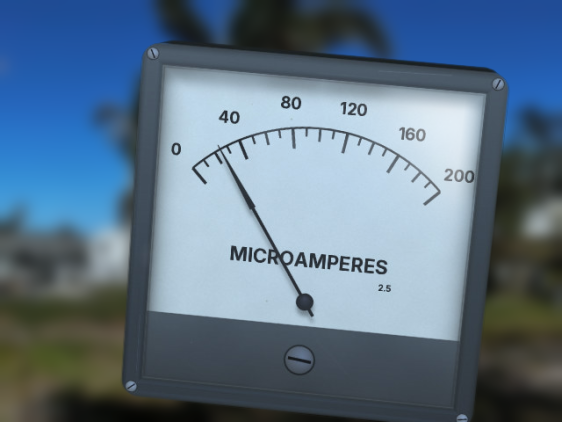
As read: **25** µA
